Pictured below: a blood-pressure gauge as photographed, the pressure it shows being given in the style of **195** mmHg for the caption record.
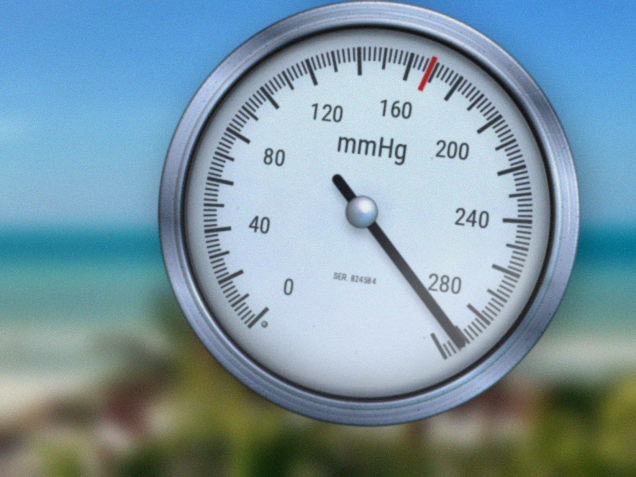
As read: **292** mmHg
